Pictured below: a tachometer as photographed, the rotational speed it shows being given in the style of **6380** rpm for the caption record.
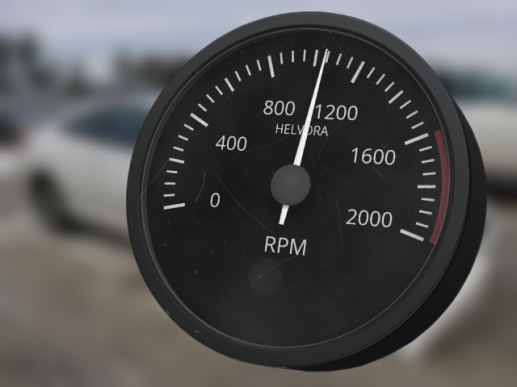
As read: **1050** rpm
